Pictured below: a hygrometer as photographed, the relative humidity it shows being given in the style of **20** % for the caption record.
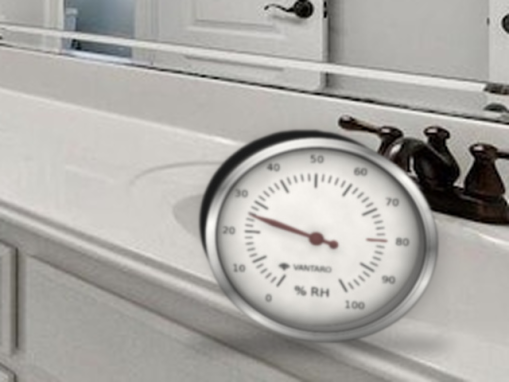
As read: **26** %
